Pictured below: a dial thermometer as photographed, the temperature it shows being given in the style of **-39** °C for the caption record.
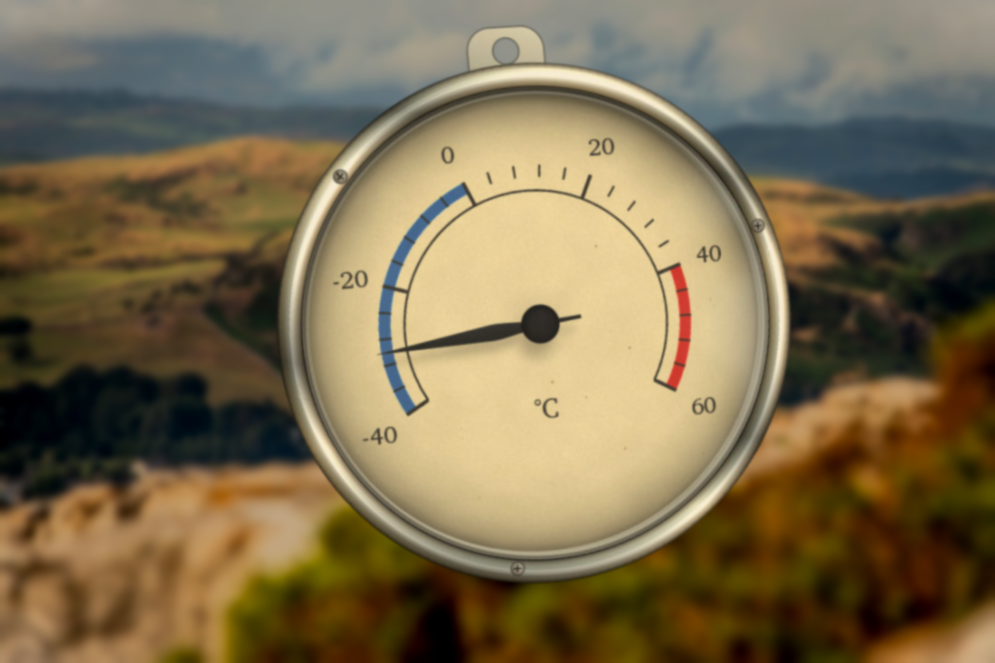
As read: **-30** °C
